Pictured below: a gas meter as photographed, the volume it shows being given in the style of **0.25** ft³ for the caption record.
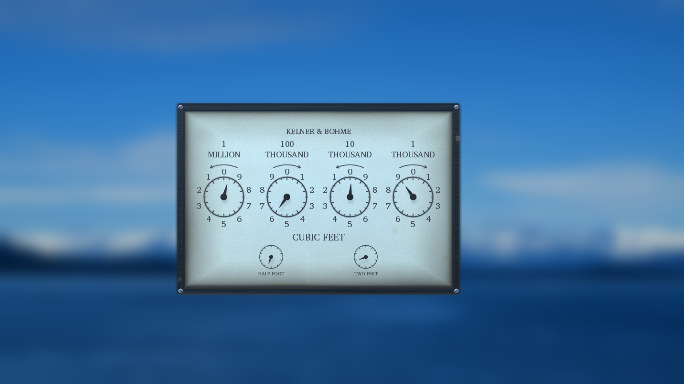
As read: **959900** ft³
